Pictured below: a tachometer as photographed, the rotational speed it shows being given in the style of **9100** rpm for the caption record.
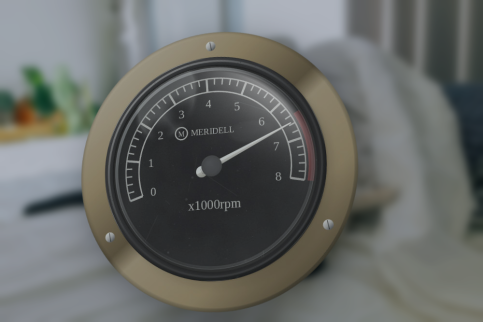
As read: **6600** rpm
